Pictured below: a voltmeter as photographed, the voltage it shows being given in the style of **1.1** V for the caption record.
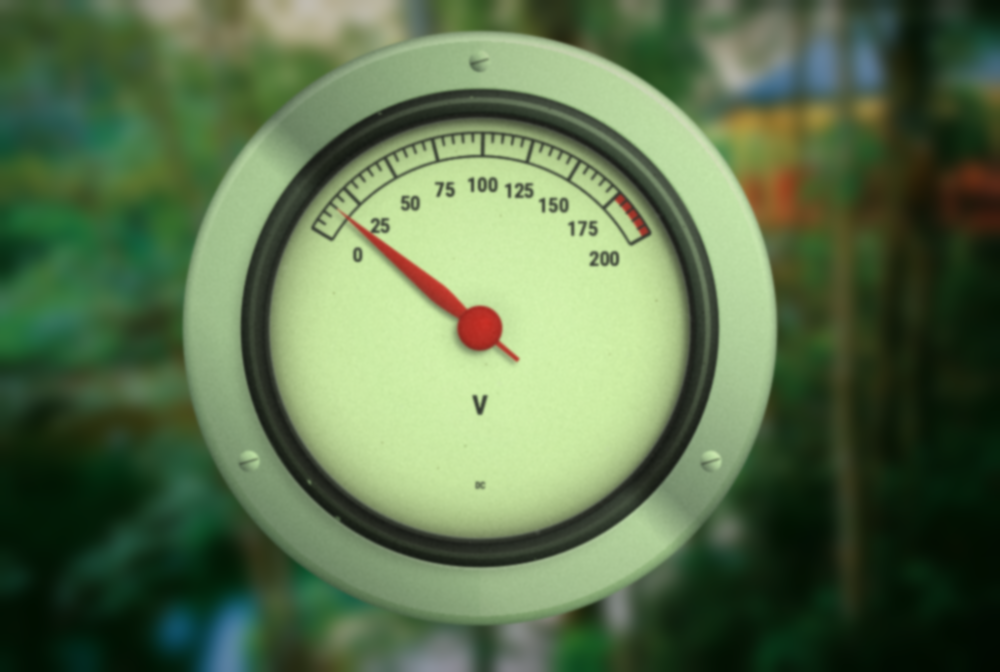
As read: **15** V
